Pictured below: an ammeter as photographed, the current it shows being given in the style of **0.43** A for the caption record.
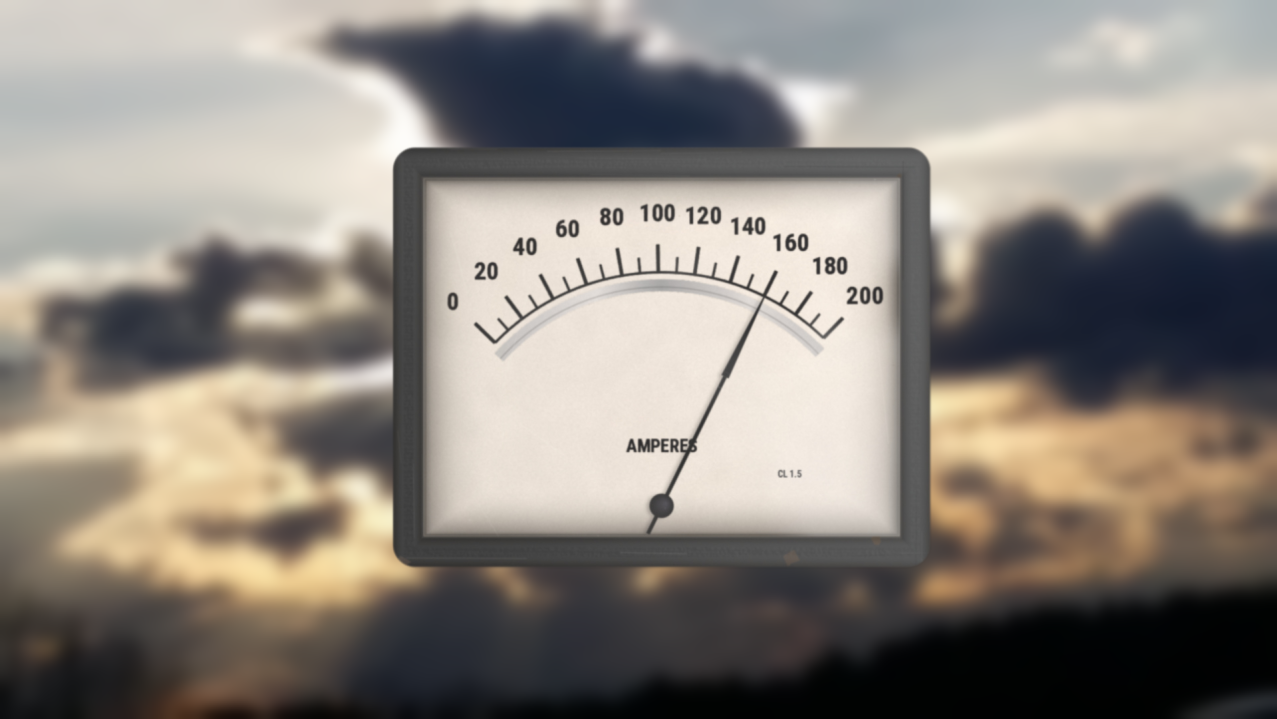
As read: **160** A
